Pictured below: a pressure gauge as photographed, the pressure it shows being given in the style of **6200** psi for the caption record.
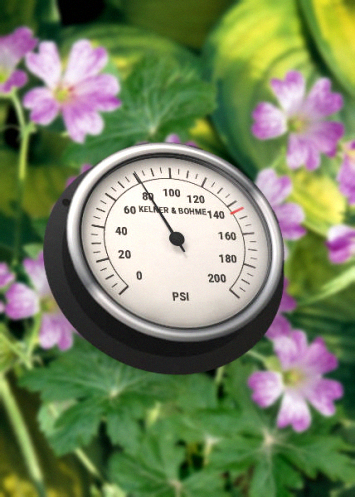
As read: **80** psi
